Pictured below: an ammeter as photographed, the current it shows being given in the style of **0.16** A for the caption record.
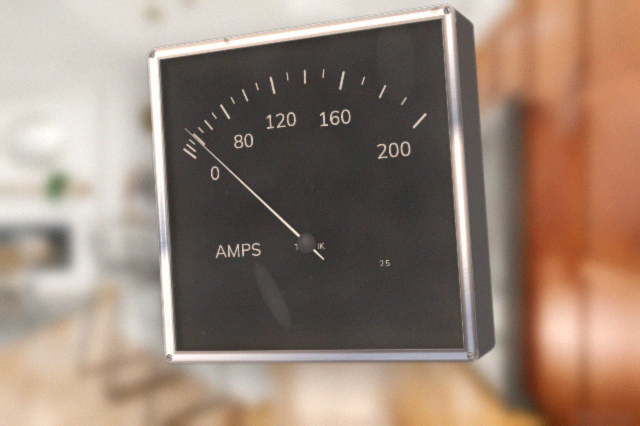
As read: **40** A
